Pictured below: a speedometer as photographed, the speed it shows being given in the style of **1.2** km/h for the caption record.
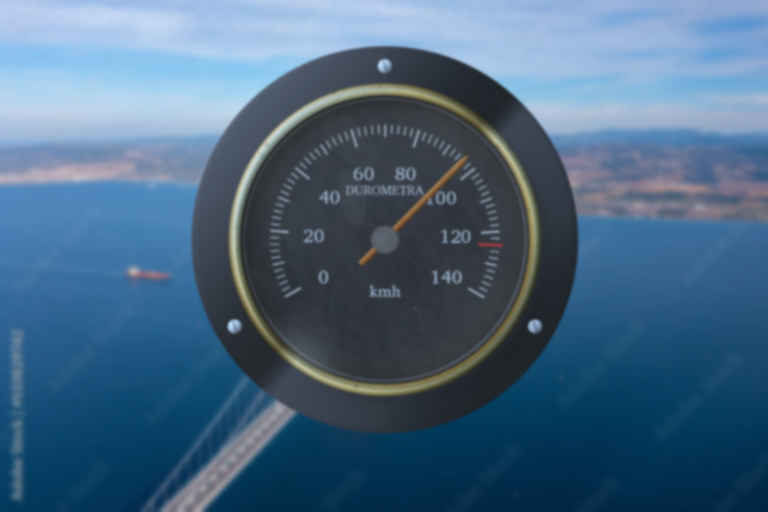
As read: **96** km/h
